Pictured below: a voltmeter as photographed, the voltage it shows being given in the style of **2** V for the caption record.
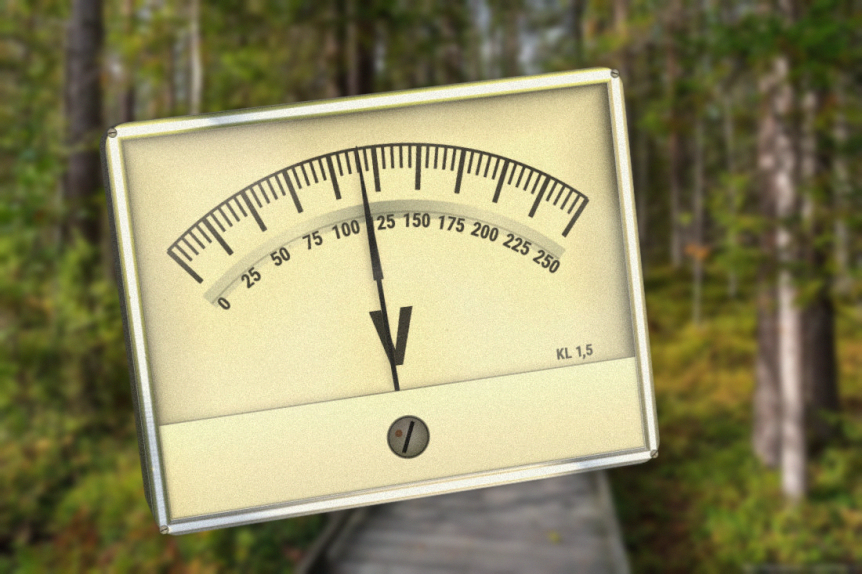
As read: **115** V
